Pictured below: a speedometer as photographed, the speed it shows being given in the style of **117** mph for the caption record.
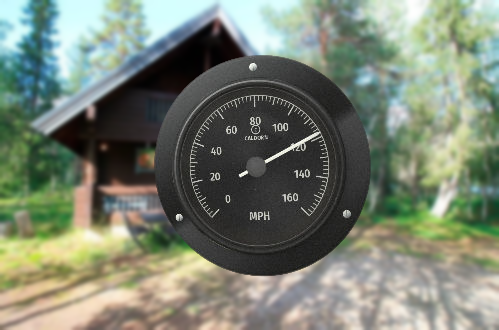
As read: **118** mph
